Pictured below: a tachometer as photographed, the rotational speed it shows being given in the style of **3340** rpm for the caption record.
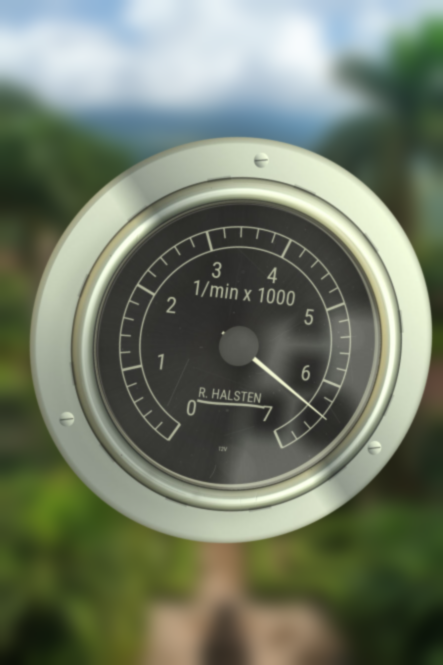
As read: **6400** rpm
